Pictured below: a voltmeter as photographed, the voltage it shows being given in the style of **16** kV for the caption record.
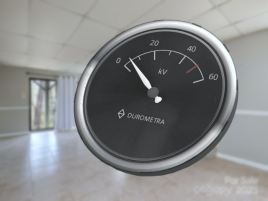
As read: **5** kV
